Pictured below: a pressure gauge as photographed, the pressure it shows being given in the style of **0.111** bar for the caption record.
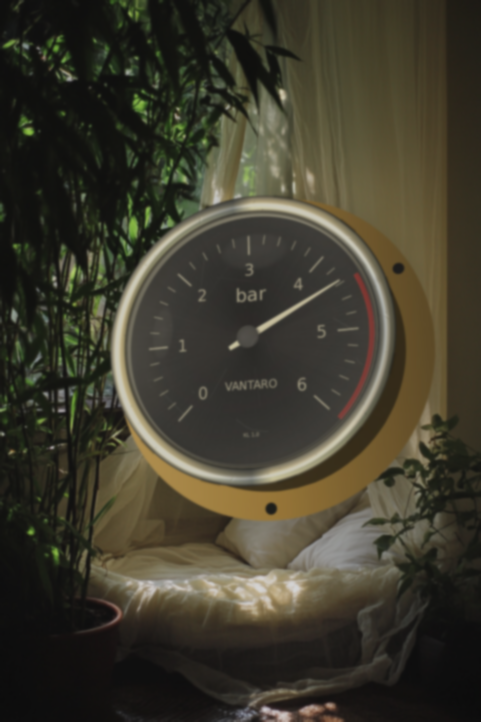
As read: **4.4** bar
